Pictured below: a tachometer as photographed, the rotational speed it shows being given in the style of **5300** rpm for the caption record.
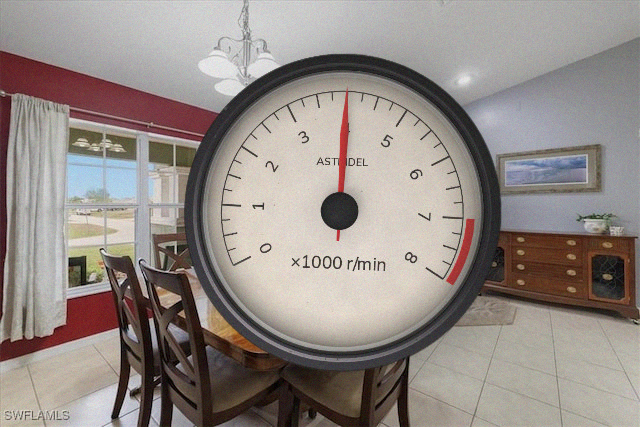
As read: **4000** rpm
